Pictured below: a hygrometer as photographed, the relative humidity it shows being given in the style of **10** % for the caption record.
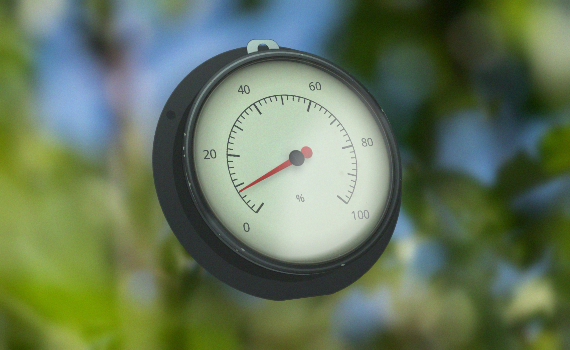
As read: **8** %
